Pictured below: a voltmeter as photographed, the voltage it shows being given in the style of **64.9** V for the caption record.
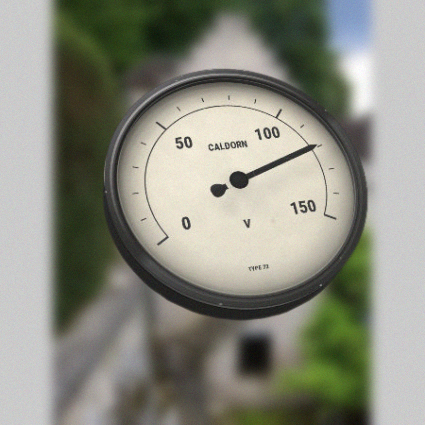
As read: **120** V
